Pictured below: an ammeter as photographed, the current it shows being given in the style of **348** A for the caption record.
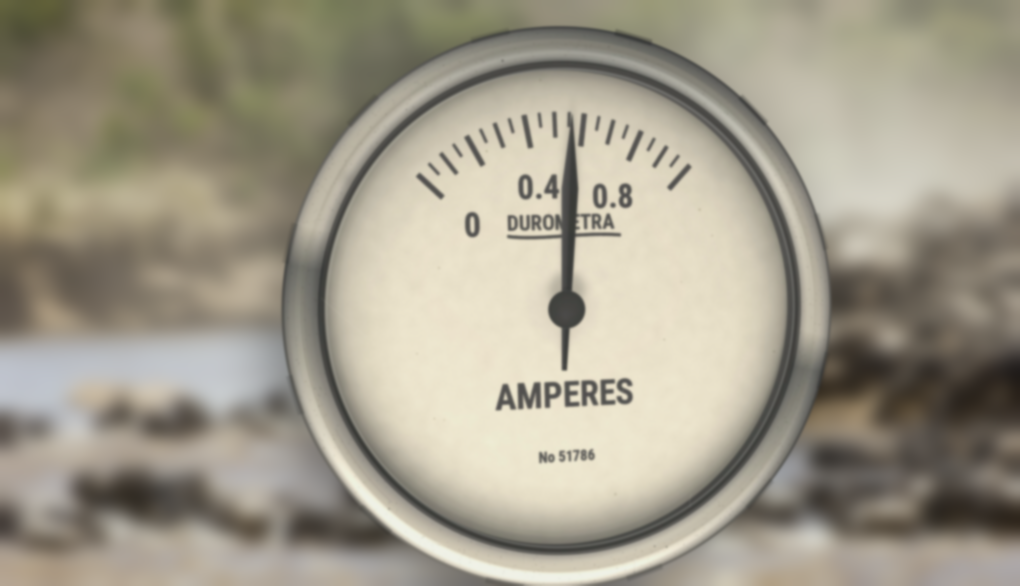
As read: **0.55** A
